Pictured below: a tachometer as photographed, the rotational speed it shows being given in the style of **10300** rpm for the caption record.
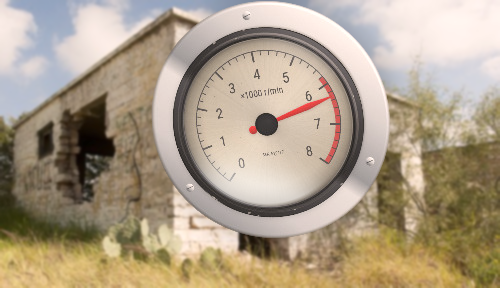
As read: **6300** rpm
